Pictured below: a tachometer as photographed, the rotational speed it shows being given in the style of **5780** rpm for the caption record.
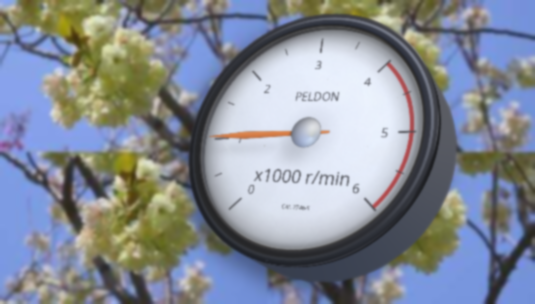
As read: **1000** rpm
